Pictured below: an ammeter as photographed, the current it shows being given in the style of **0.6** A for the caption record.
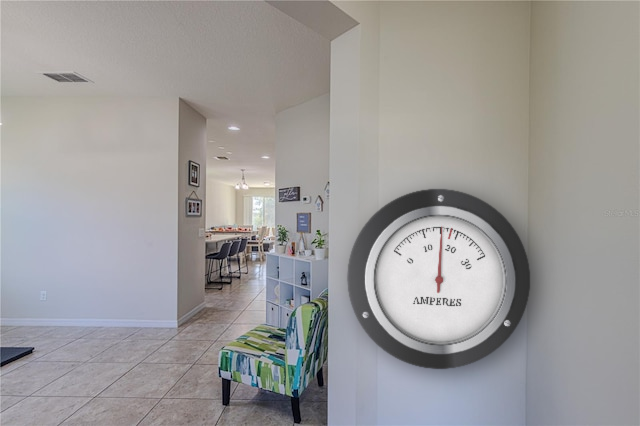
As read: **15** A
